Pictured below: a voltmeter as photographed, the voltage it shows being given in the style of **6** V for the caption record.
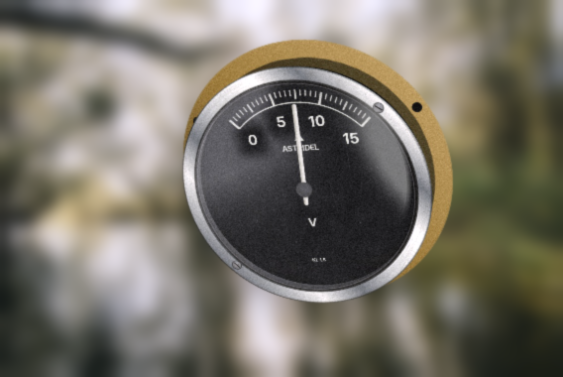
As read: **7.5** V
